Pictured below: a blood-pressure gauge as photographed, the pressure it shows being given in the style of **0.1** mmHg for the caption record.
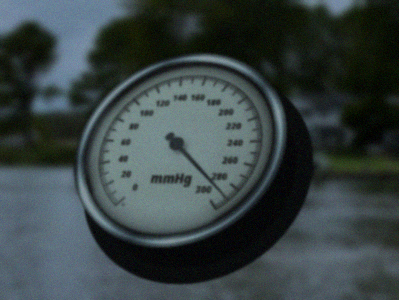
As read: **290** mmHg
